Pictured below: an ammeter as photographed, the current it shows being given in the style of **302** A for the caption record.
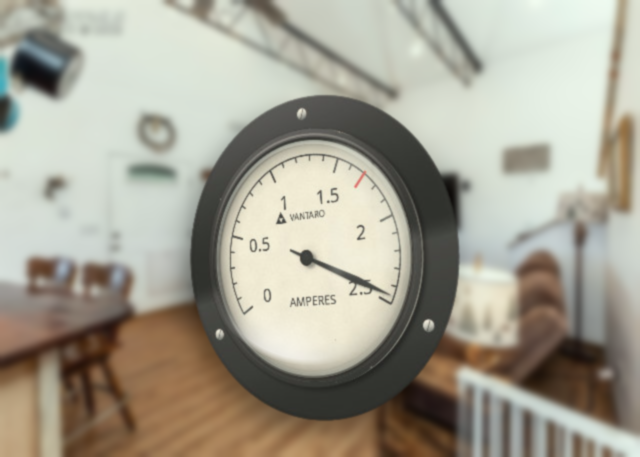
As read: **2.45** A
